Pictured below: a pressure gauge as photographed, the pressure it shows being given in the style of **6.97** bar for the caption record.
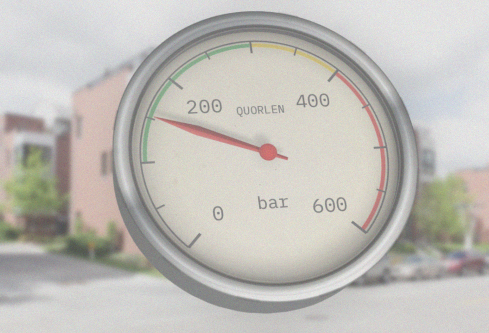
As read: **150** bar
